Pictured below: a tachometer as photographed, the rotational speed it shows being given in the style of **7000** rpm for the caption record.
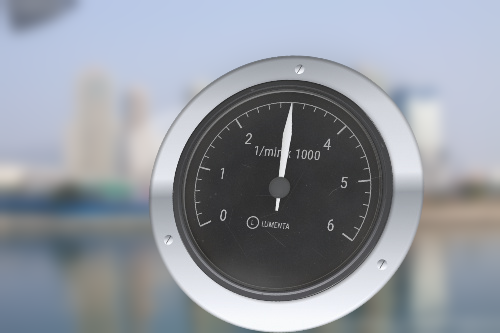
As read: **3000** rpm
